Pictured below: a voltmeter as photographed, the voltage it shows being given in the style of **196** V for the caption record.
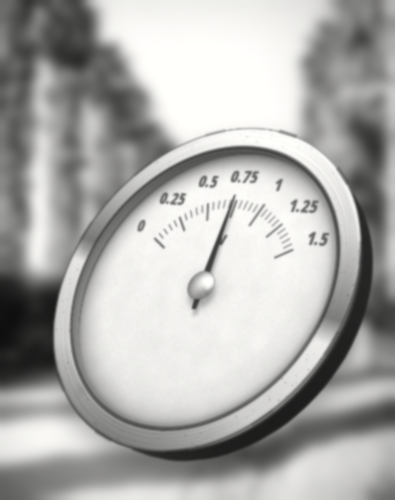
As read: **0.75** V
